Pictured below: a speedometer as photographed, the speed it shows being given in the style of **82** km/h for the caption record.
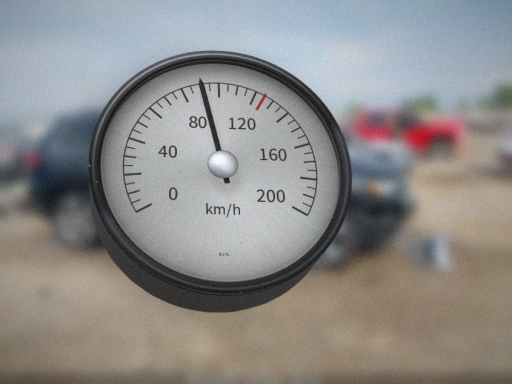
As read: **90** km/h
